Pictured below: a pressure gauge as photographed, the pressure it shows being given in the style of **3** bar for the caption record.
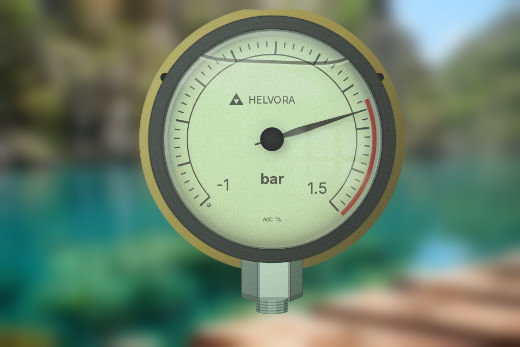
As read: **0.9** bar
